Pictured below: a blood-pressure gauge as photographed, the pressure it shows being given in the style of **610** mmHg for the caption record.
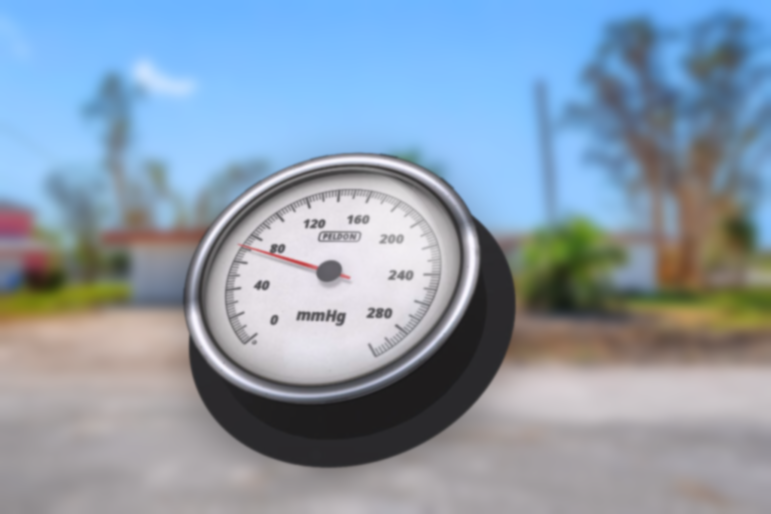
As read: **70** mmHg
